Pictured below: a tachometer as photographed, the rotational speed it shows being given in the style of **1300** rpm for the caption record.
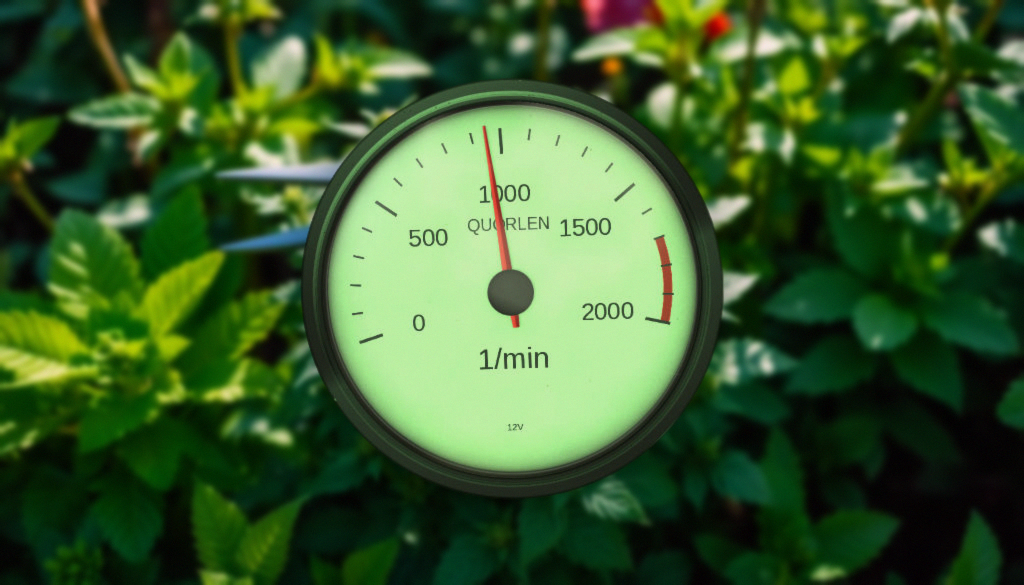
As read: **950** rpm
